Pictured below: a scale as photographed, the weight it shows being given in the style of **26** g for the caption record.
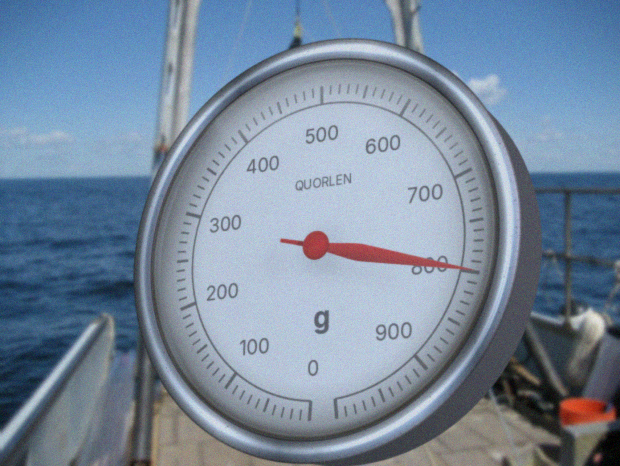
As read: **800** g
